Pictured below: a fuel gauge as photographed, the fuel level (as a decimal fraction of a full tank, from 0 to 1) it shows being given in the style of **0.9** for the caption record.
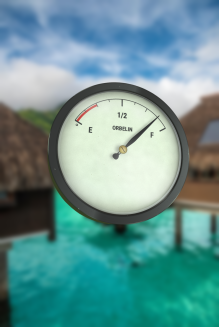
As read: **0.875**
